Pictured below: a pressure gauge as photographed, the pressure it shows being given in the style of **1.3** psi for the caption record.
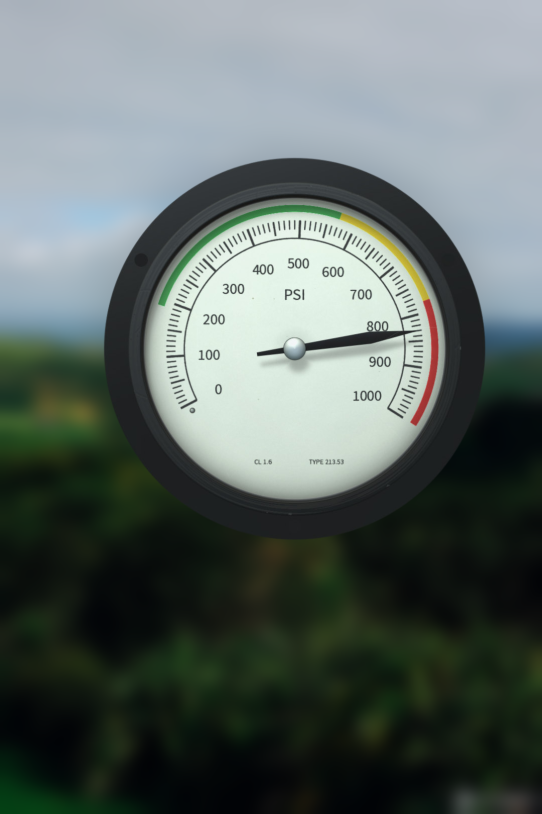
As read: **830** psi
